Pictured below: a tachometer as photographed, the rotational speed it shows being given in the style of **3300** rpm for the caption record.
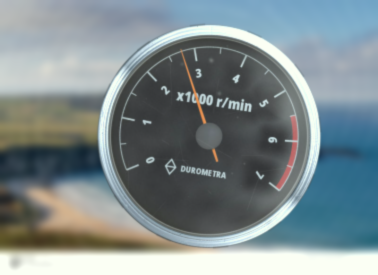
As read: **2750** rpm
